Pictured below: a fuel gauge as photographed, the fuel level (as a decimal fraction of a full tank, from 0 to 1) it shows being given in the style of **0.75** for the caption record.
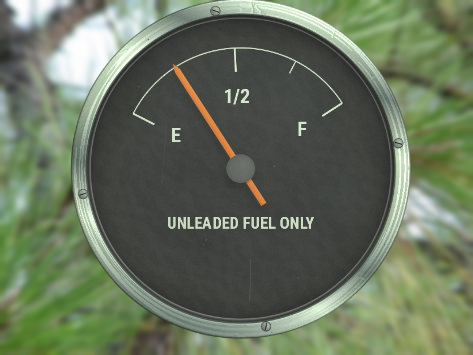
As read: **0.25**
